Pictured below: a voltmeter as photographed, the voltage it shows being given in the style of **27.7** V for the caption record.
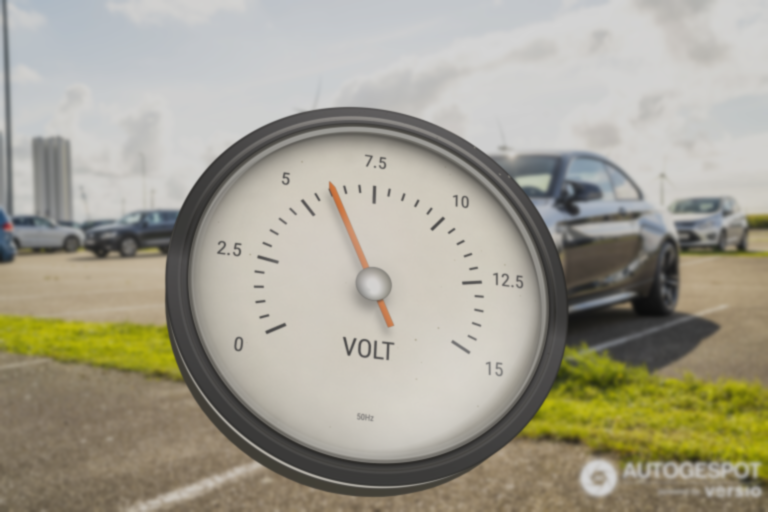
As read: **6** V
